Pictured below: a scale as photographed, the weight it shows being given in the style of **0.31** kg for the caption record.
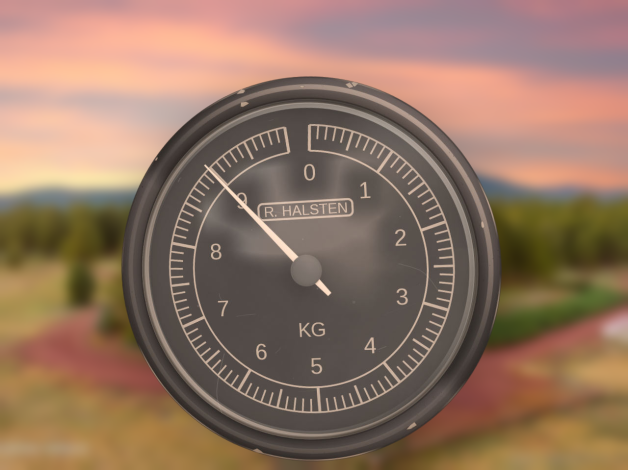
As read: **9** kg
